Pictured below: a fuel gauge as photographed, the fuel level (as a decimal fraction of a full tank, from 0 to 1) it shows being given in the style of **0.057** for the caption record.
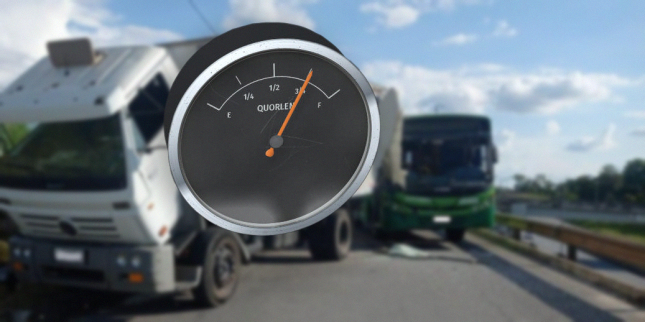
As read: **0.75**
